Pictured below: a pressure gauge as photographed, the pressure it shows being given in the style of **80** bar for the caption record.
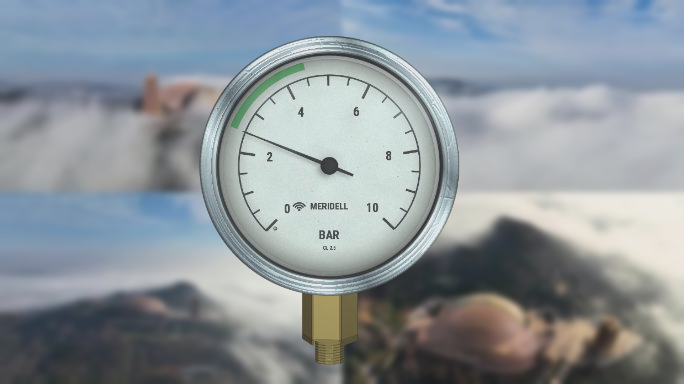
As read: **2.5** bar
